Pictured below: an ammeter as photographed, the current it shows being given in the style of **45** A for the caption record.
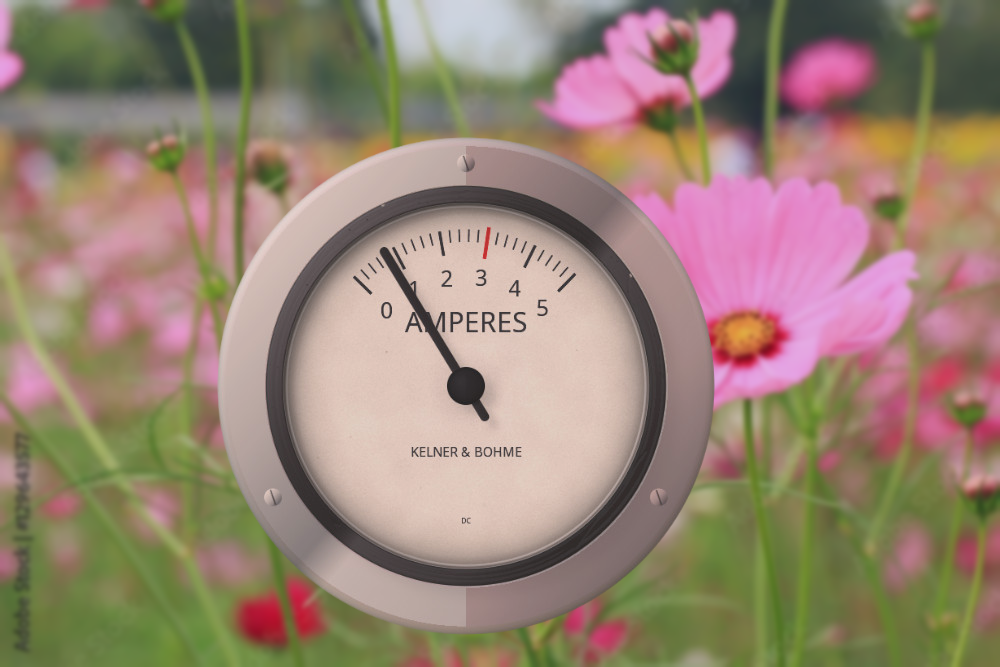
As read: **0.8** A
